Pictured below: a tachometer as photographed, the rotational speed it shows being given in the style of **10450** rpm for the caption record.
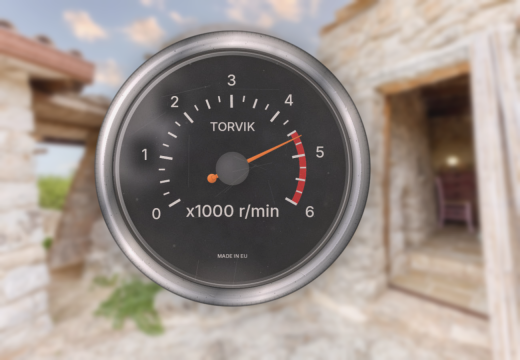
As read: **4625** rpm
